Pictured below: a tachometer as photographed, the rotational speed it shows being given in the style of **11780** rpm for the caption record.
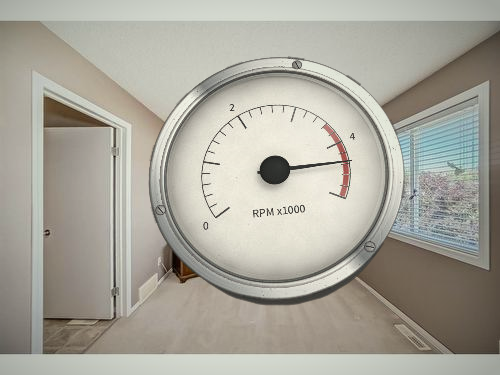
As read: **4400** rpm
